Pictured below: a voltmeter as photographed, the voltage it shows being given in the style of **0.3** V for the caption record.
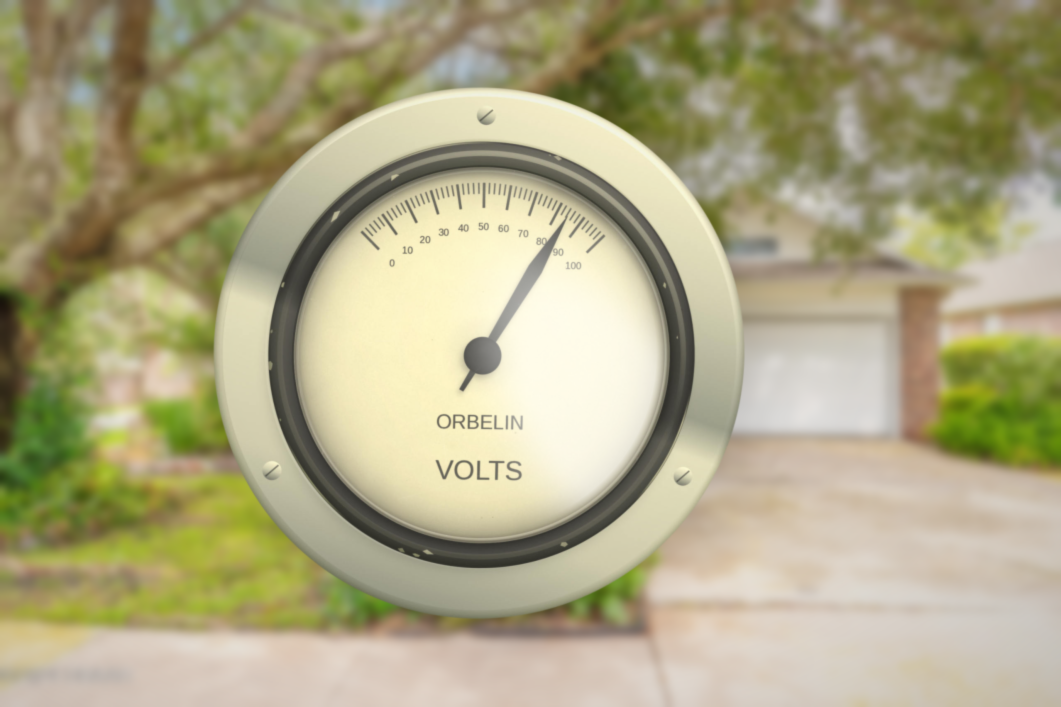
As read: **84** V
